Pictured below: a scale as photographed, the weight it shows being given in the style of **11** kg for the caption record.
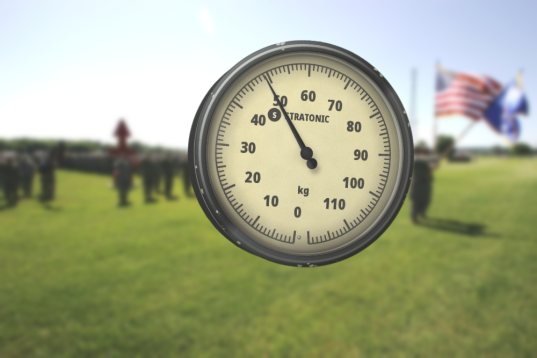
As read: **49** kg
